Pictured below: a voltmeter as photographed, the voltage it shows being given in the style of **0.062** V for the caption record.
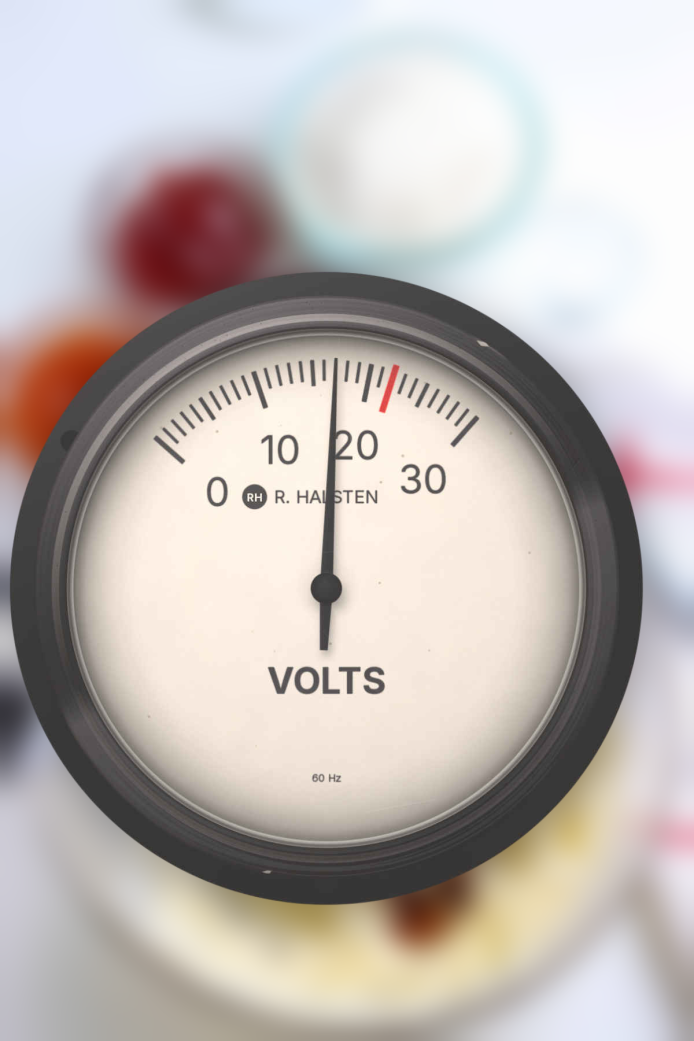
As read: **17** V
